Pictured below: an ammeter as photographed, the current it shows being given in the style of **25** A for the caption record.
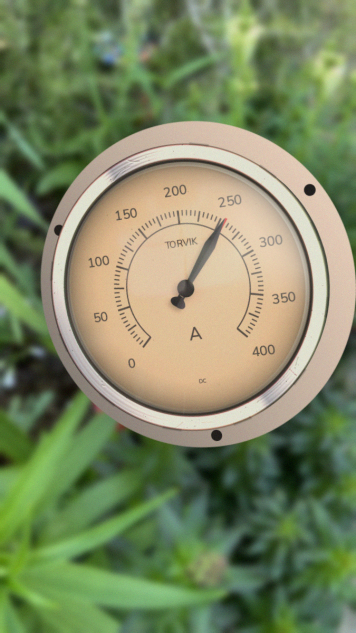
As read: **255** A
